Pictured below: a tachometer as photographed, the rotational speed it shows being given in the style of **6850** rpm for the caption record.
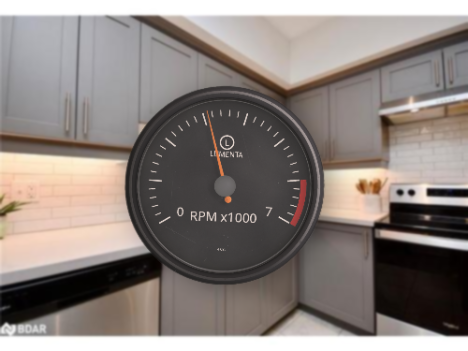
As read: **3100** rpm
